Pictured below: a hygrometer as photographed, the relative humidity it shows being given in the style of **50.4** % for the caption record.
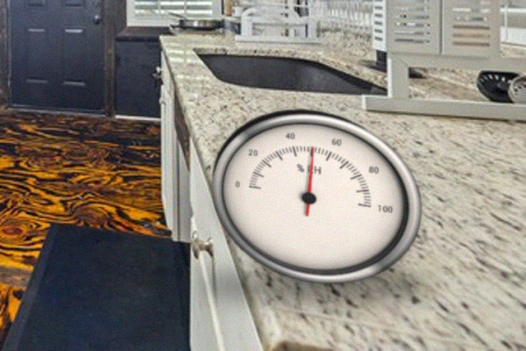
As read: **50** %
